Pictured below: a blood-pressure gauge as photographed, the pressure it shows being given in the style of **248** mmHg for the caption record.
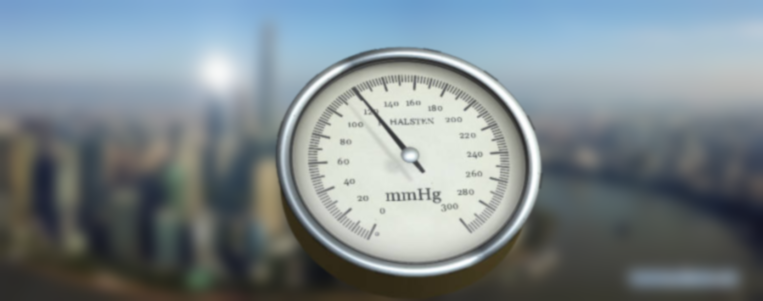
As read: **120** mmHg
